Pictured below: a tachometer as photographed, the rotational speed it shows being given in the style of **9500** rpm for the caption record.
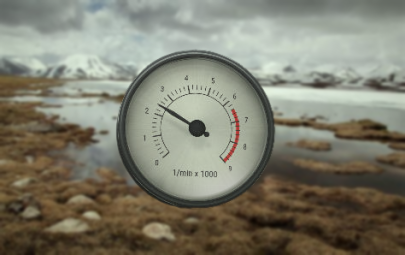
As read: **2400** rpm
